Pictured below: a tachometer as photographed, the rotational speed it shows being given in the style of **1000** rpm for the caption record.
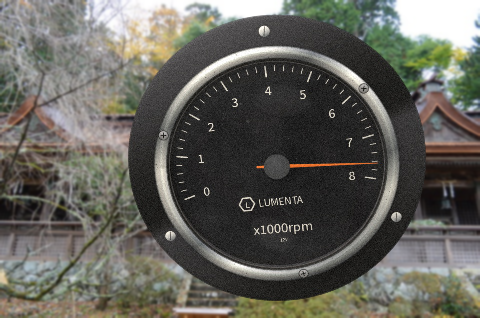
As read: **7600** rpm
